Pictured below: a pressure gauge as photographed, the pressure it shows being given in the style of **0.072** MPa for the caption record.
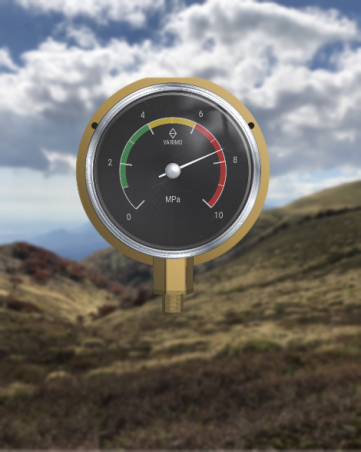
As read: **7.5** MPa
